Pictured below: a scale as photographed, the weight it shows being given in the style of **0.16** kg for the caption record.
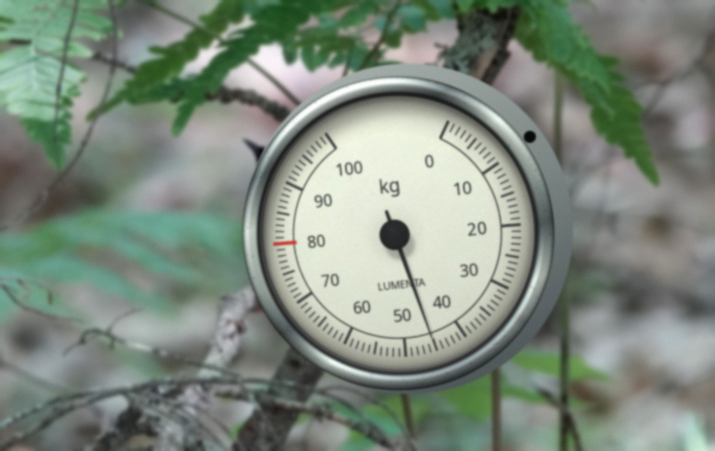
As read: **45** kg
